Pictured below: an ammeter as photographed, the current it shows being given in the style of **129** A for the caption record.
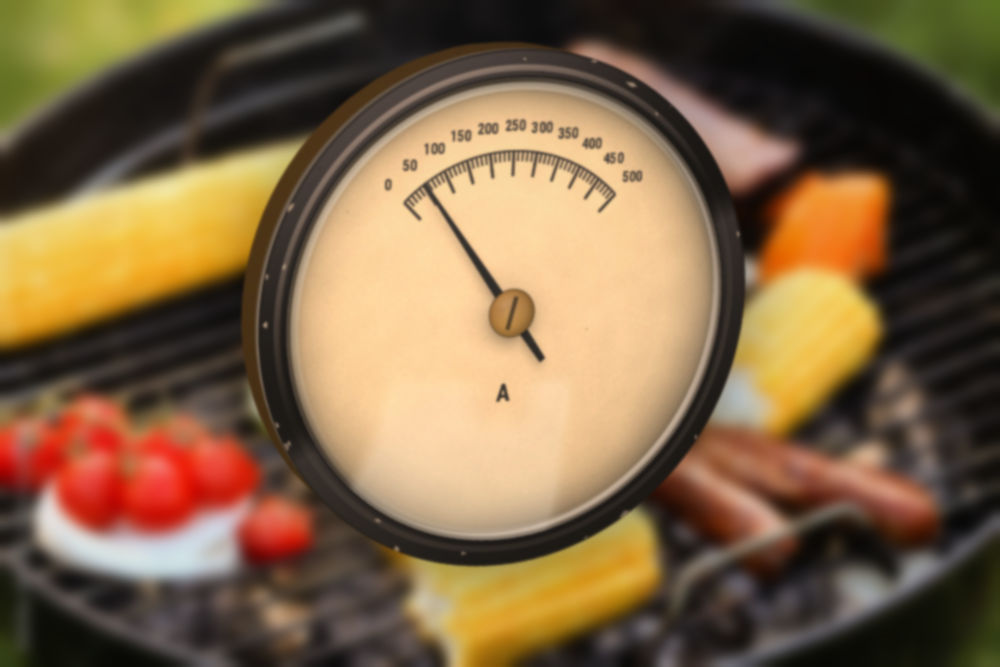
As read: **50** A
